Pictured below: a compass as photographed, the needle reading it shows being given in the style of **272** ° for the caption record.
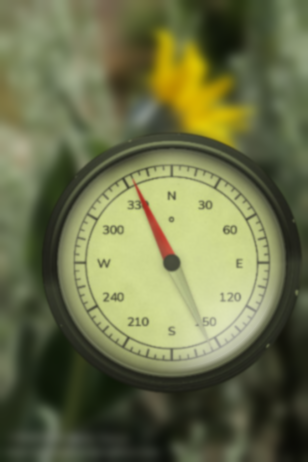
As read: **335** °
